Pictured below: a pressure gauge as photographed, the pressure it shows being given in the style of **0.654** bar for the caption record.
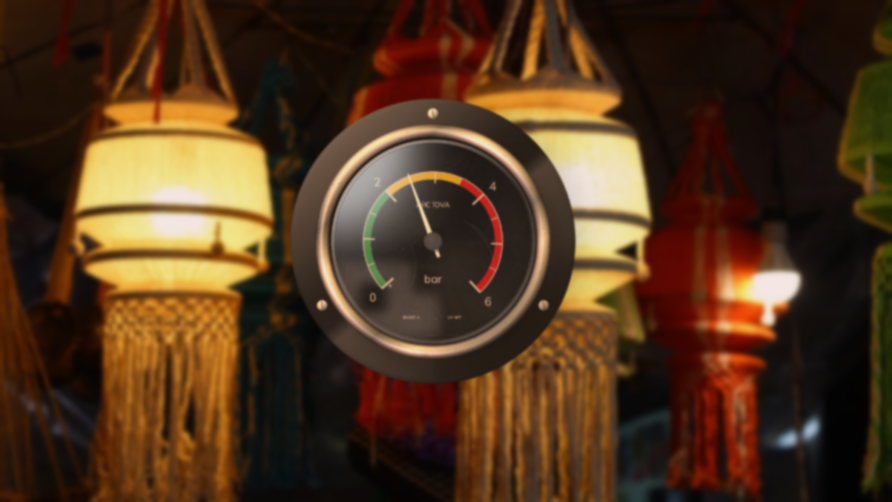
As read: **2.5** bar
